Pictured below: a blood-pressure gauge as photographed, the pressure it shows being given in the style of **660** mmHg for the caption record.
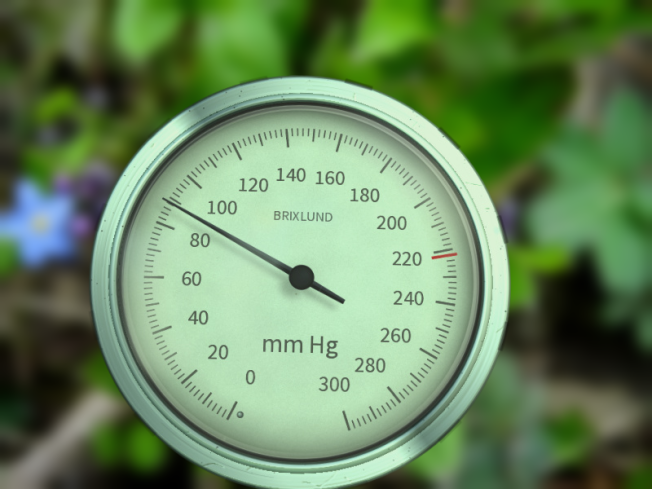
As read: **88** mmHg
